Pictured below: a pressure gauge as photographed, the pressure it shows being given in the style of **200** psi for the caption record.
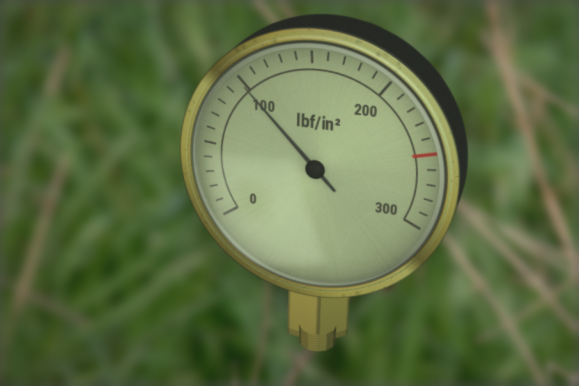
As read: **100** psi
